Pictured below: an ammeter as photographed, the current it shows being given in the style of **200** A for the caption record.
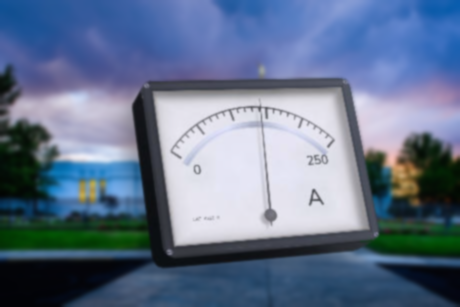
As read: **140** A
